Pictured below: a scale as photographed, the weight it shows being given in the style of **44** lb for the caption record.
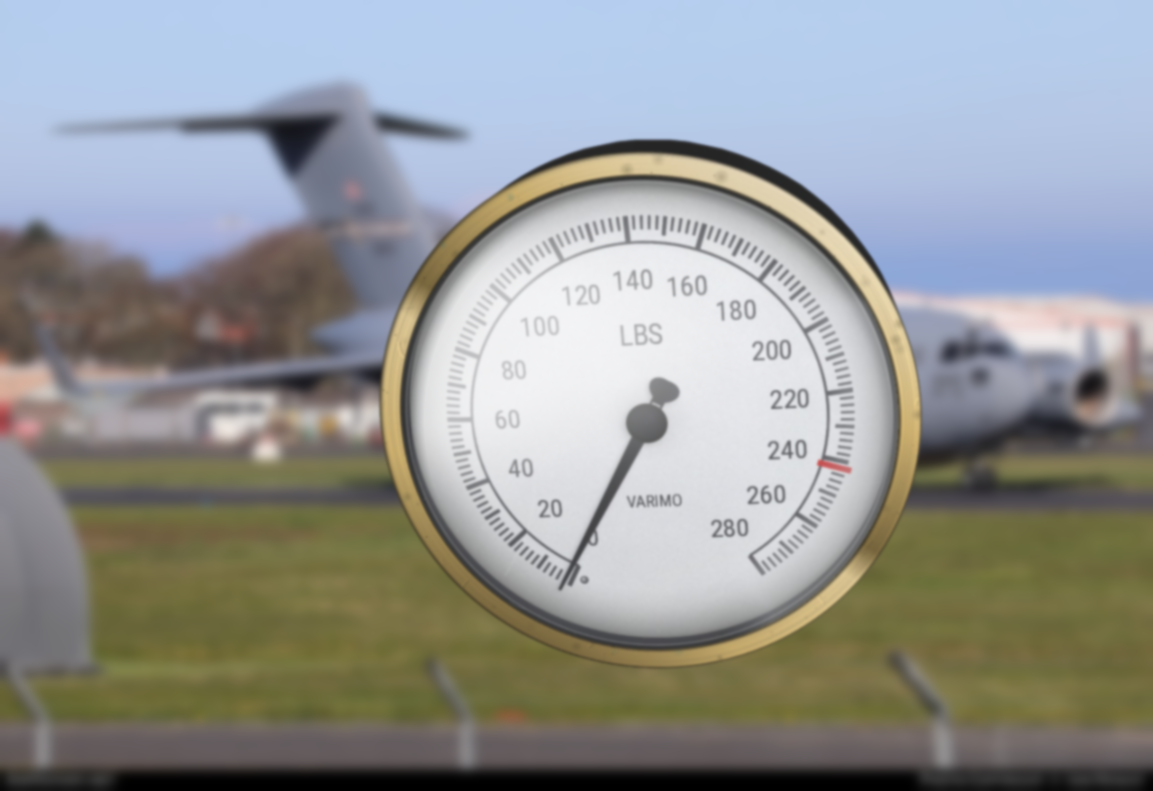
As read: **2** lb
